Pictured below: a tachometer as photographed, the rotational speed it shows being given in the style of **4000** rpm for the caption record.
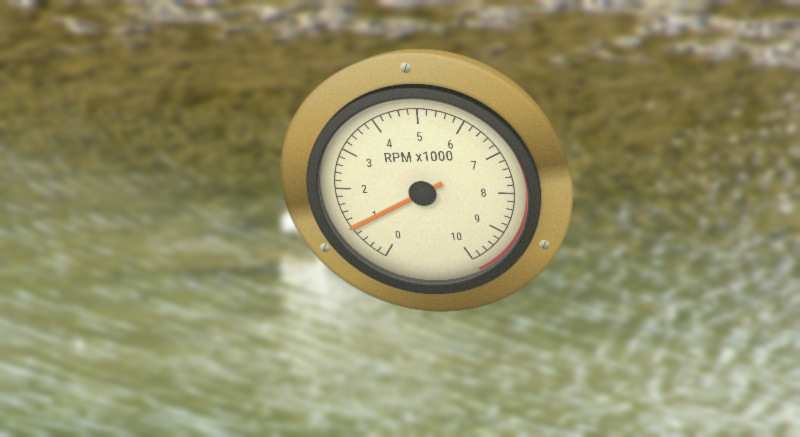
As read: **1000** rpm
